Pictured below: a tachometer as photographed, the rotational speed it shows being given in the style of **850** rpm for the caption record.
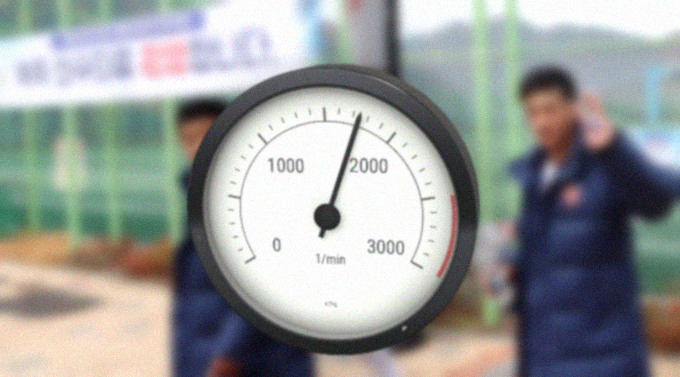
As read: **1750** rpm
